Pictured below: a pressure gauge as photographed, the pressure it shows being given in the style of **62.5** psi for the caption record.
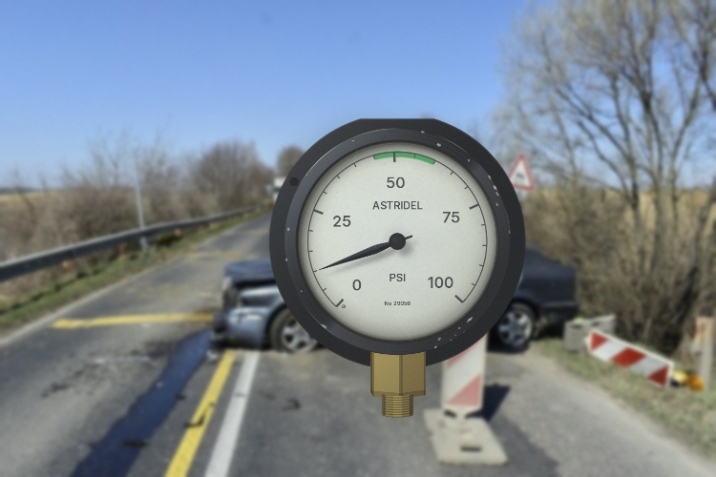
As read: **10** psi
